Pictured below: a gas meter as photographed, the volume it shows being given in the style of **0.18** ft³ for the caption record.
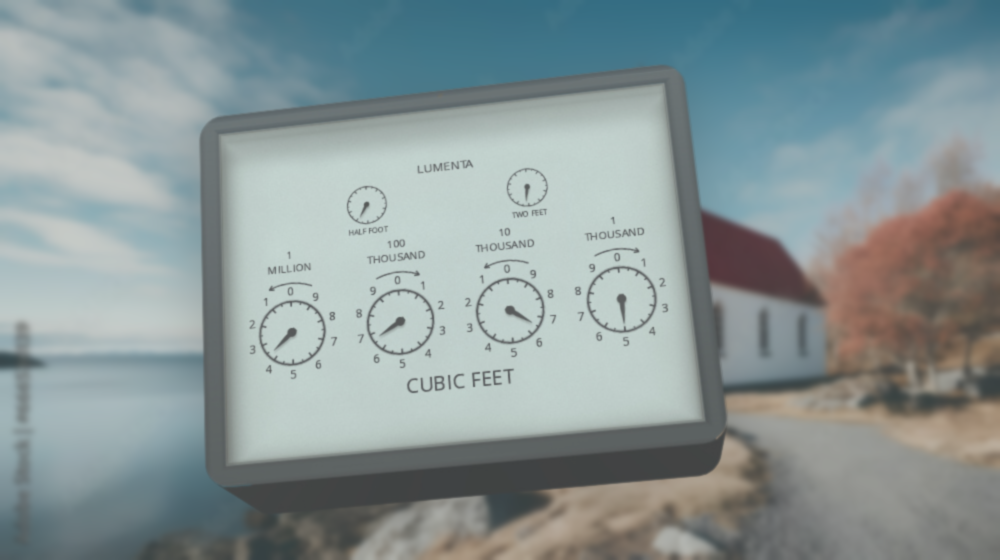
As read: **366500** ft³
